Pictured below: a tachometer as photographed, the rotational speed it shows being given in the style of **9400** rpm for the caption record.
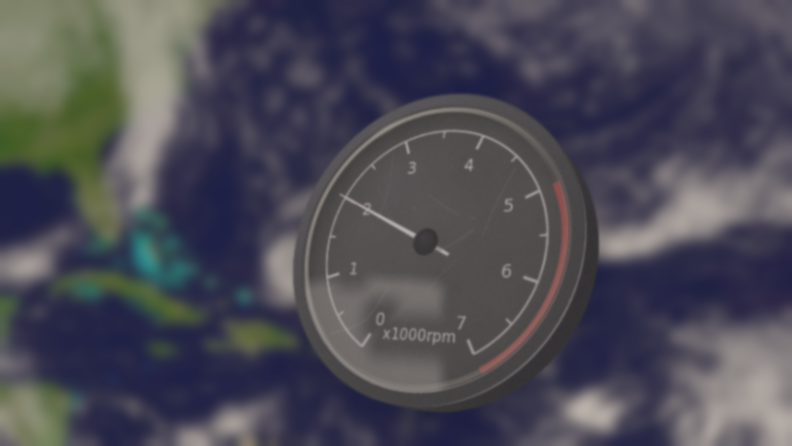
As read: **2000** rpm
